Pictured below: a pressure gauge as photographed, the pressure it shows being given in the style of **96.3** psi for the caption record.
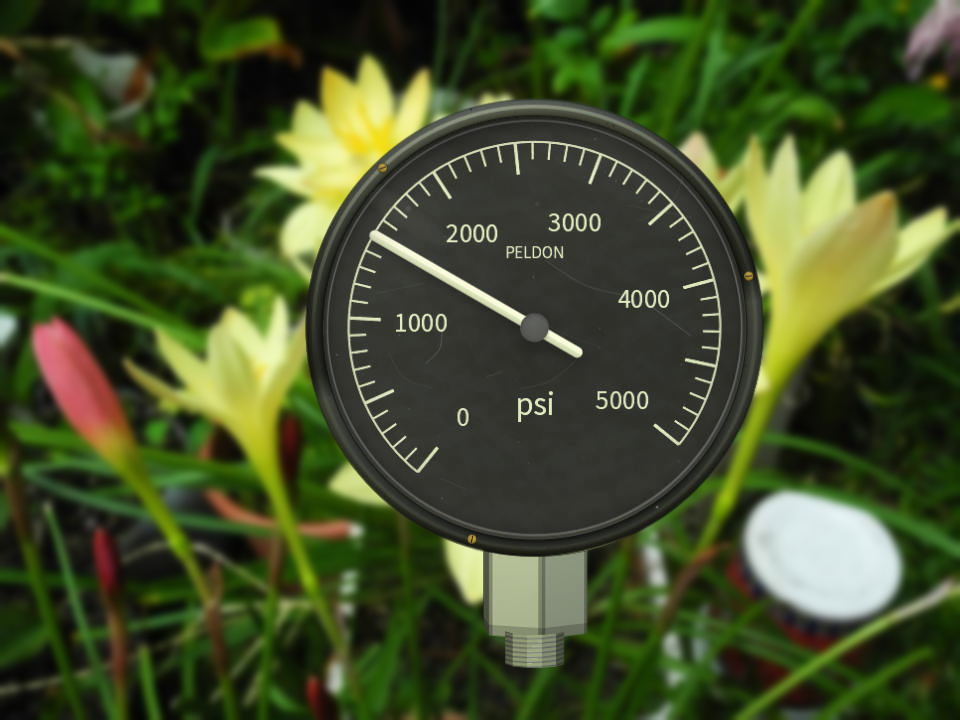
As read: **1500** psi
